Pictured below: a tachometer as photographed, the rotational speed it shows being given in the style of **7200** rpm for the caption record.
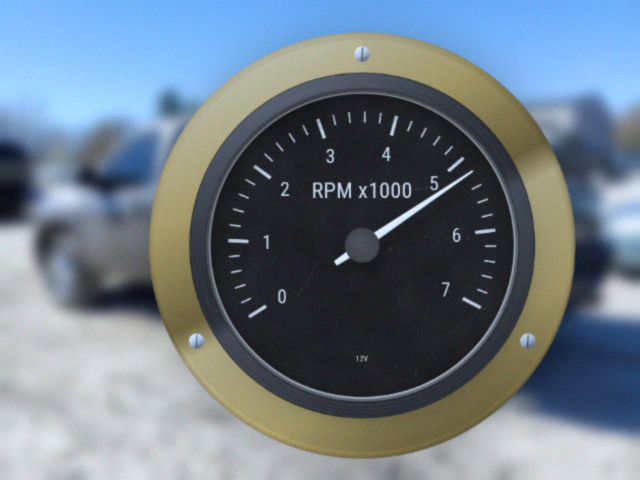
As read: **5200** rpm
